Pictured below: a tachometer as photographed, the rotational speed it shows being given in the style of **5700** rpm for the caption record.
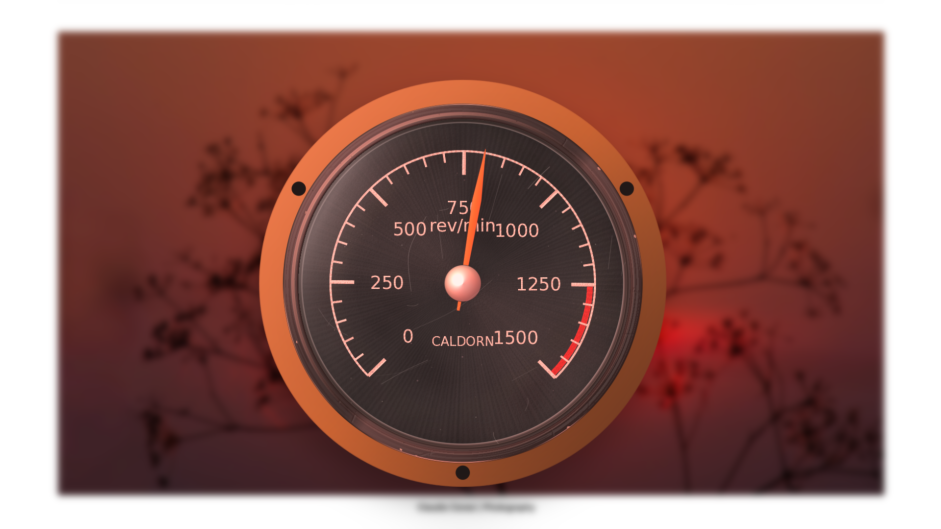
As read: **800** rpm
